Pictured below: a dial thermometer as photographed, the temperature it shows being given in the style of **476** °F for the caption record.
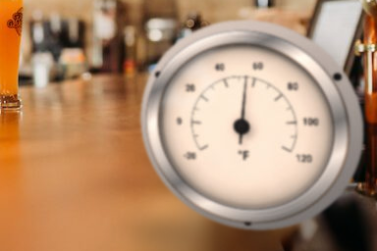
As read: **55** °F
